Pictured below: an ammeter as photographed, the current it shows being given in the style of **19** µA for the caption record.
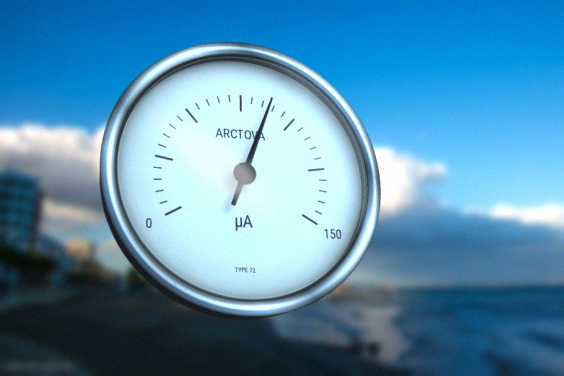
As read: **87.5** µA
